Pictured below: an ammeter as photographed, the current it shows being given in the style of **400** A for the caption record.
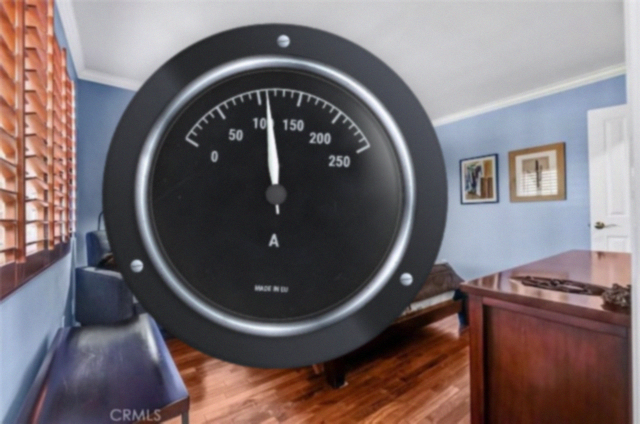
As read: **110** A
